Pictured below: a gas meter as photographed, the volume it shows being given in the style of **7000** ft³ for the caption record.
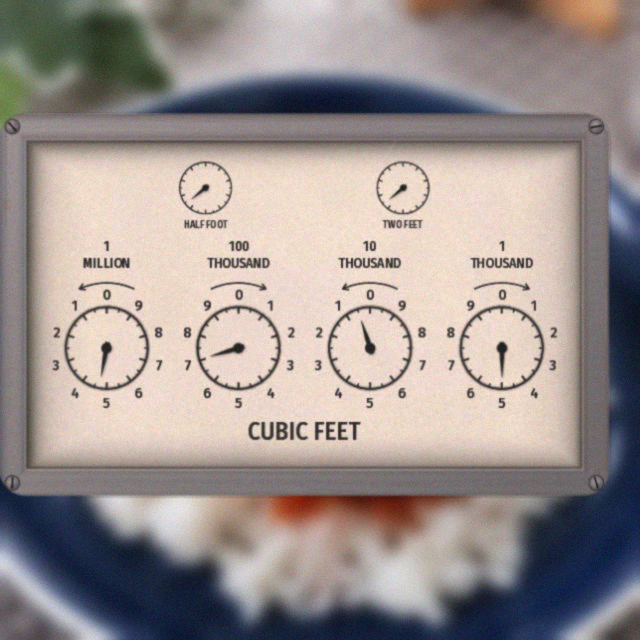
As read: **470500** ft³
